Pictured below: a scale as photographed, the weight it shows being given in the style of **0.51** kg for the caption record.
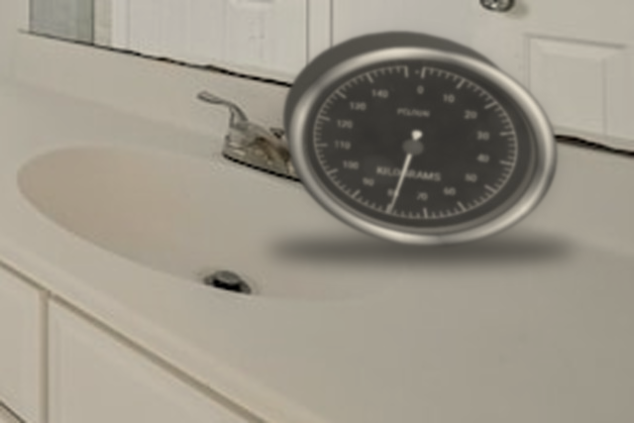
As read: **80** kg
